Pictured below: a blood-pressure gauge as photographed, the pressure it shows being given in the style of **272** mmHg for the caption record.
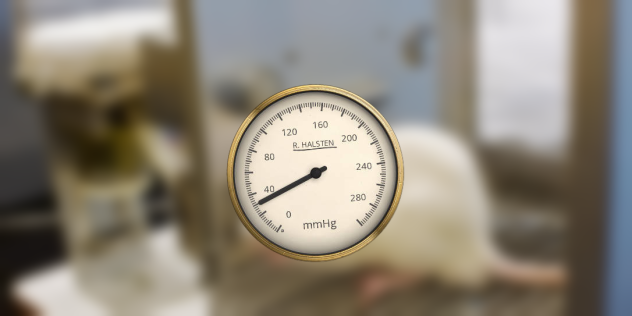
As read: **30** mmHg
